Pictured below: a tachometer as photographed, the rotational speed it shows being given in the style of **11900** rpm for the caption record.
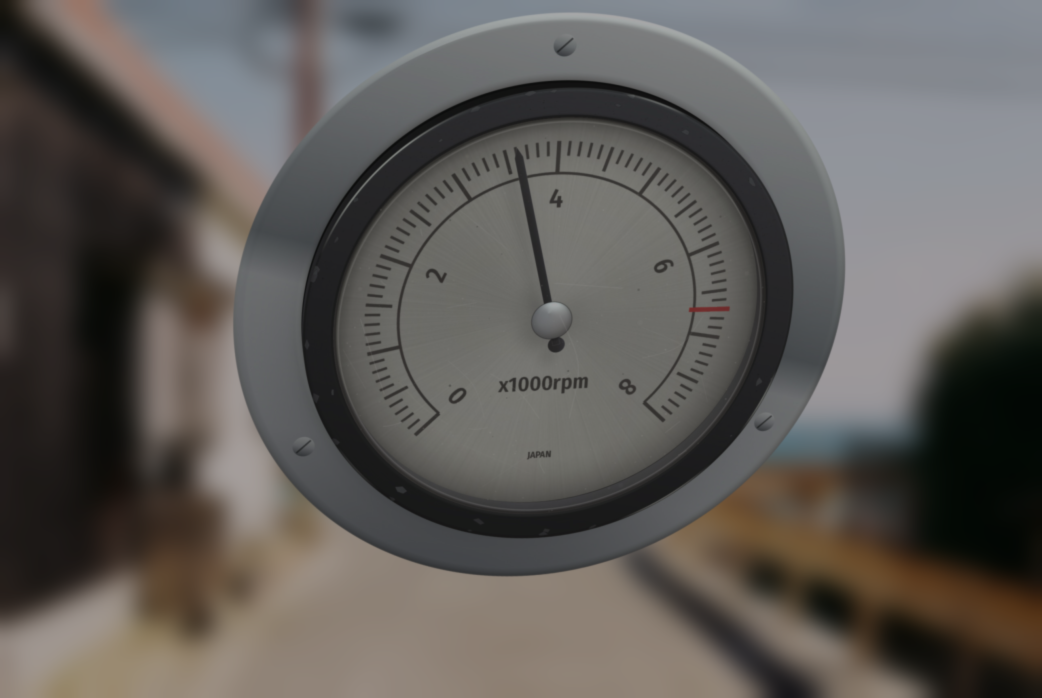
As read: **3600** rpm
